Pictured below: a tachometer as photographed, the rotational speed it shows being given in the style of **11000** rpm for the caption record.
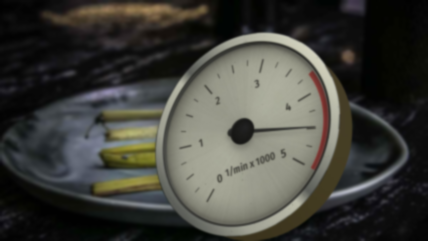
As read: **4500** rpm
